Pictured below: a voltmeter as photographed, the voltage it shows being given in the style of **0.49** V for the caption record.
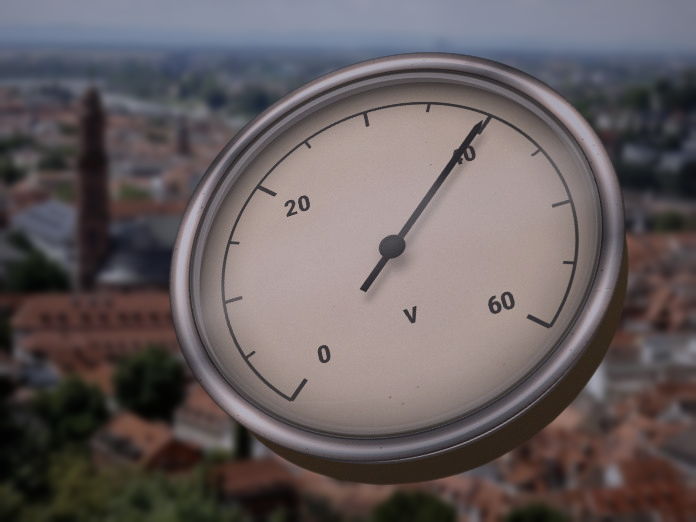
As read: **40** V
